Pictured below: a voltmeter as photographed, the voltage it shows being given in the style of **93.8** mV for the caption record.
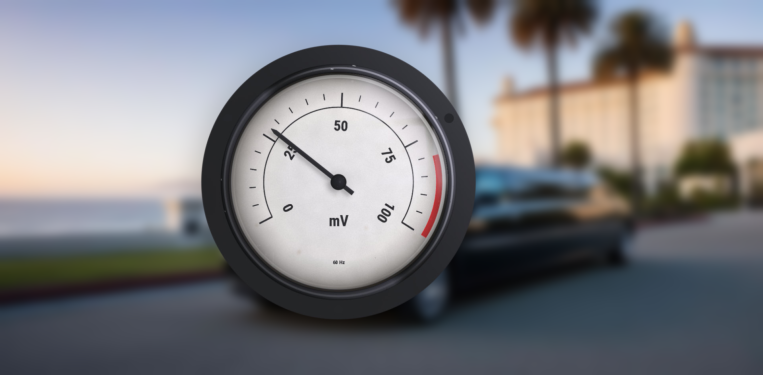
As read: **27.5** mV
